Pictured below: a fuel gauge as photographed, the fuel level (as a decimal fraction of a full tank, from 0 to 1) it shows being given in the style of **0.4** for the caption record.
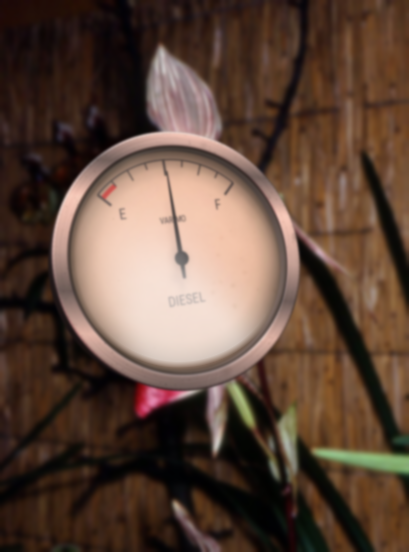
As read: **0.5**
